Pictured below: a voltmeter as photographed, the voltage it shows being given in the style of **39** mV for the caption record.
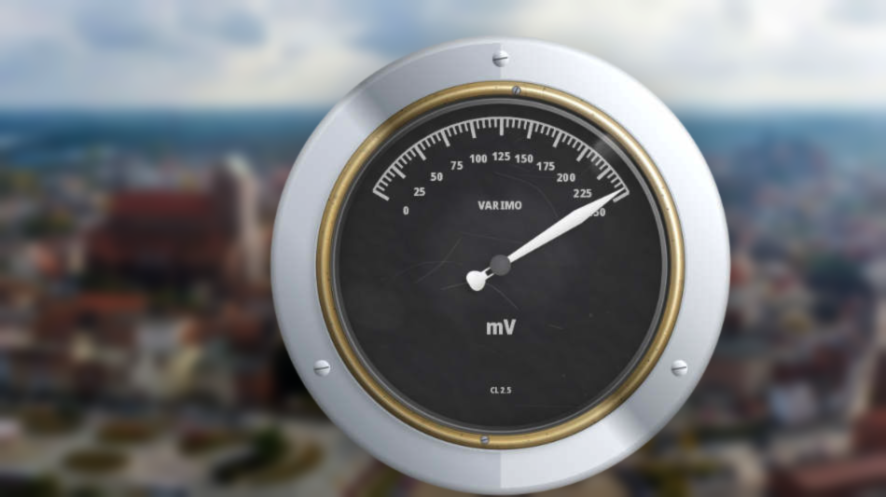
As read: **245** mV
